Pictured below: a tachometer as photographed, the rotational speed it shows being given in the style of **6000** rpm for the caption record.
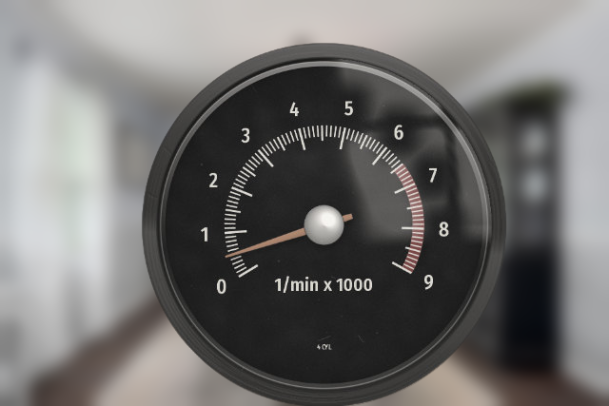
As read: **500** rpm
